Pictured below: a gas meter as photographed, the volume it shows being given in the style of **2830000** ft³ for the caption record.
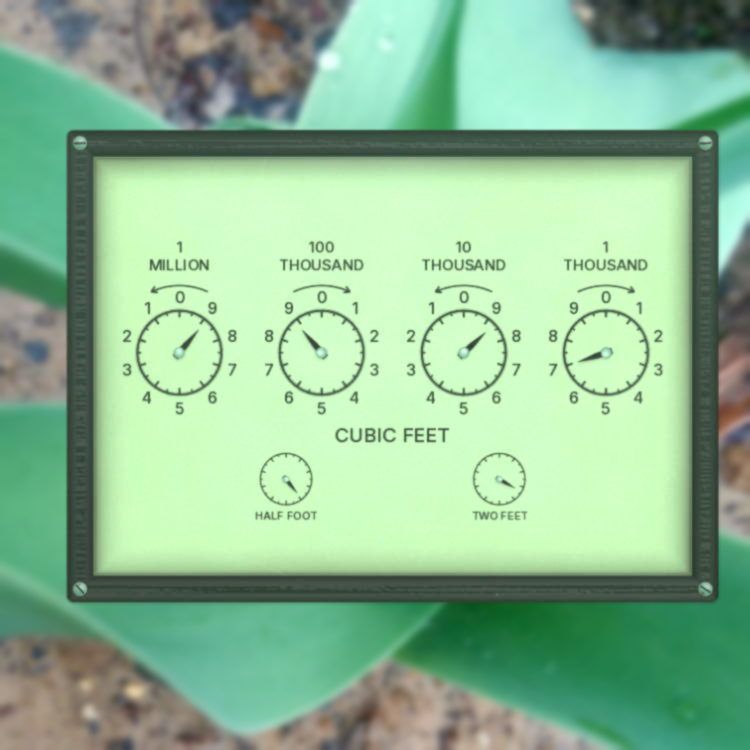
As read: **888700** ft³
